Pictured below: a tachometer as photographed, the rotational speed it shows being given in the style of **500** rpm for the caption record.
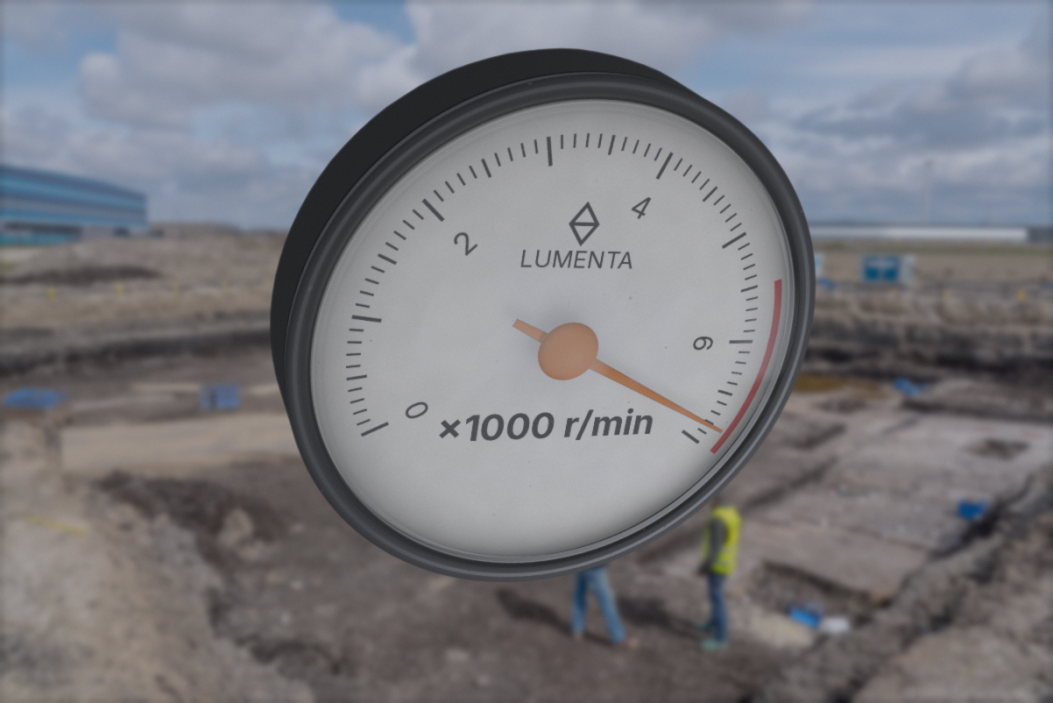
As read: **6800** rpm
